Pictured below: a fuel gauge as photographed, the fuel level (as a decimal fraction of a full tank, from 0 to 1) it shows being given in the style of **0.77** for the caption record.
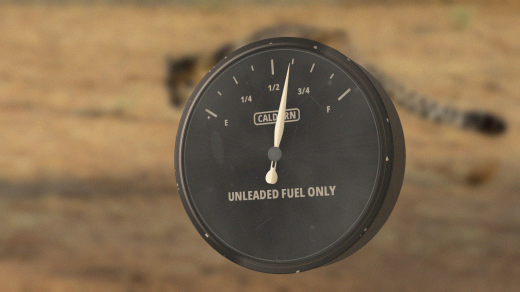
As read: **0.625**
